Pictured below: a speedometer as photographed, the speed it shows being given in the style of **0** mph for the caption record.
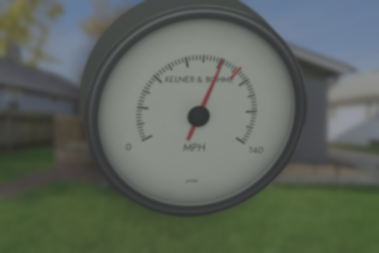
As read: **80** mph
